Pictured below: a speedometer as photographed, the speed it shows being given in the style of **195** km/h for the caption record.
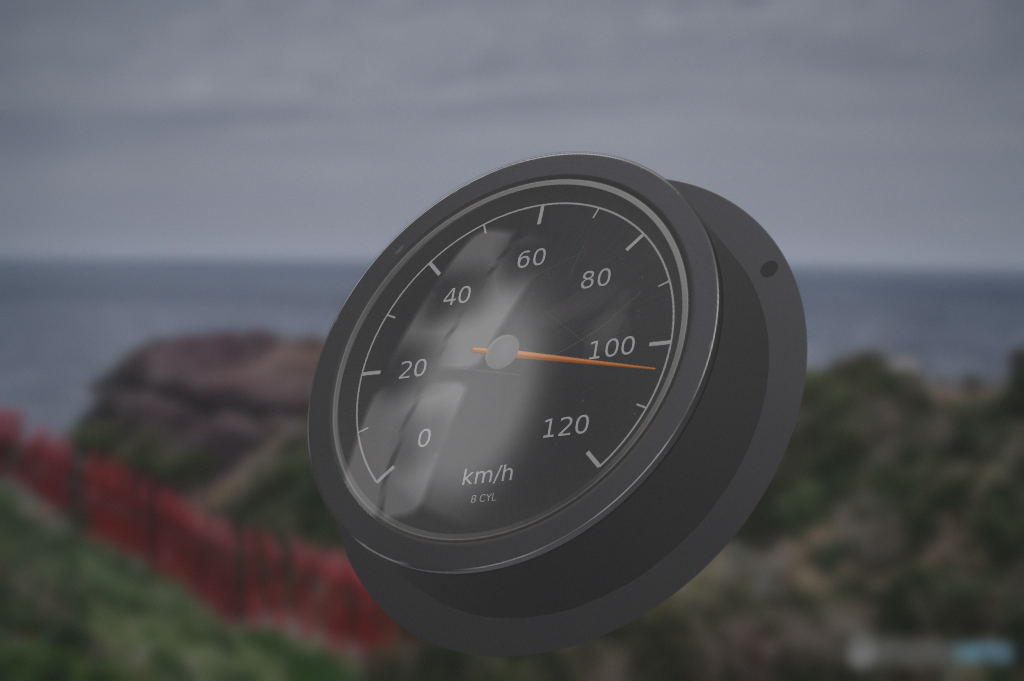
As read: **105** km/h
